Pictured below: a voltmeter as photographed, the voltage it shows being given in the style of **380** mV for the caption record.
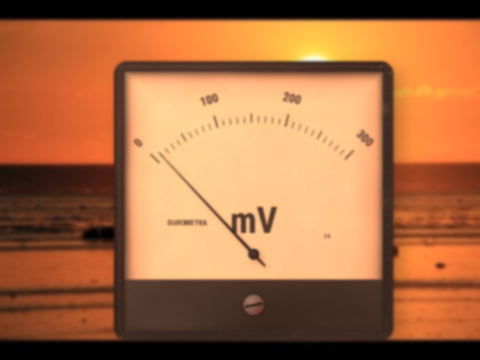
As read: **10** mV
